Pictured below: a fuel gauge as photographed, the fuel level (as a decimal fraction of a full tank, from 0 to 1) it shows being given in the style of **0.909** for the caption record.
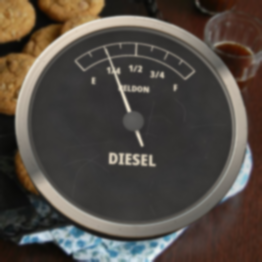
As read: **0.25**
